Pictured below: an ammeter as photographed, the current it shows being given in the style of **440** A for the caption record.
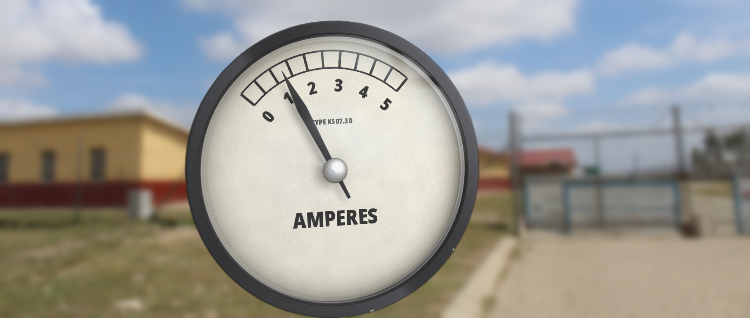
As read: **1.25** A
